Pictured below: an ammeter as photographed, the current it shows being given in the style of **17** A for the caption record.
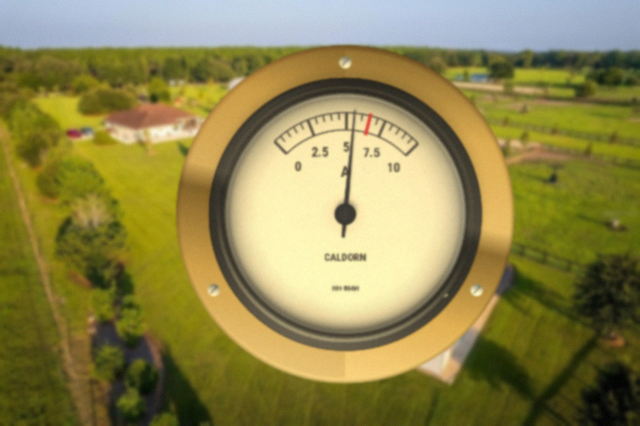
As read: **5.5** A
